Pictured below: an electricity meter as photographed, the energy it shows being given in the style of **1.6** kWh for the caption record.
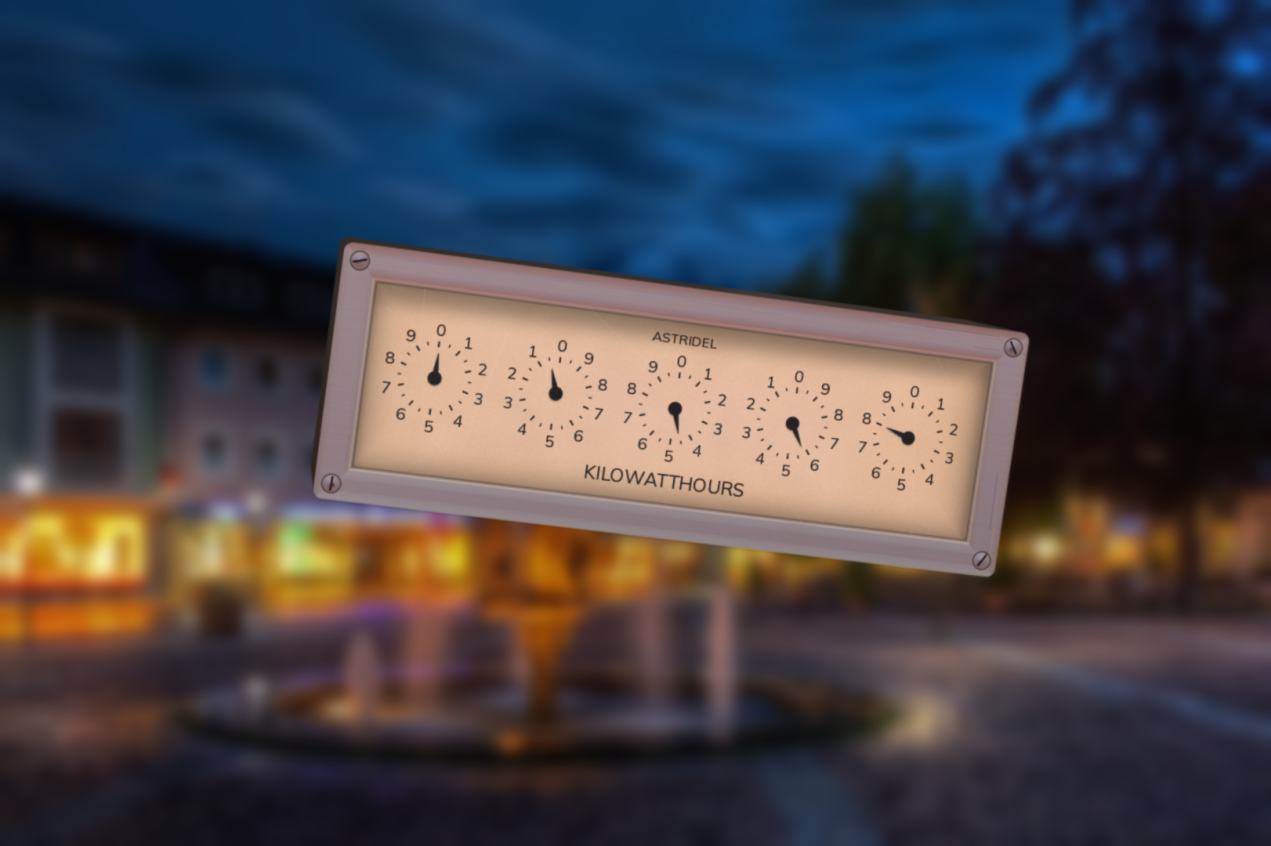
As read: **458** kWh
